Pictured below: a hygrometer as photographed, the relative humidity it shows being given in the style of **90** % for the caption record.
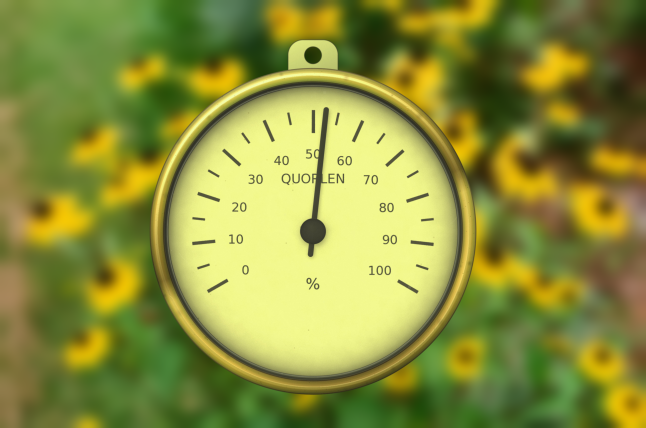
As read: **52.5** %
